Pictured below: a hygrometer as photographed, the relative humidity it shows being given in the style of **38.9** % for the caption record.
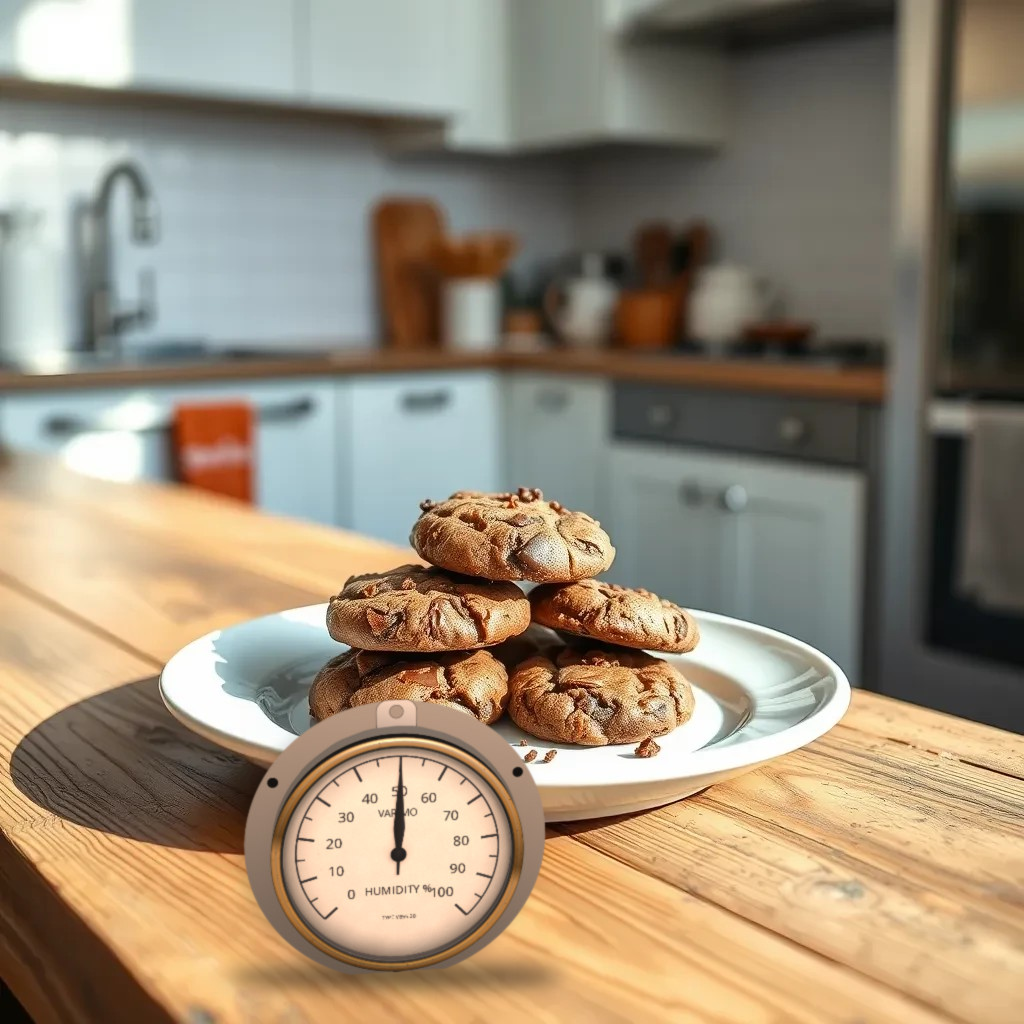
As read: **50** %
